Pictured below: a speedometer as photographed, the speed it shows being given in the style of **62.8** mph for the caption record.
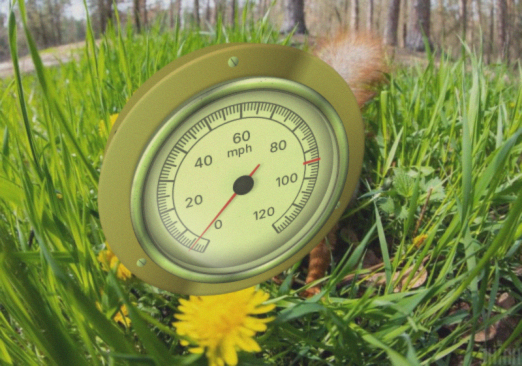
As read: **5** mph
